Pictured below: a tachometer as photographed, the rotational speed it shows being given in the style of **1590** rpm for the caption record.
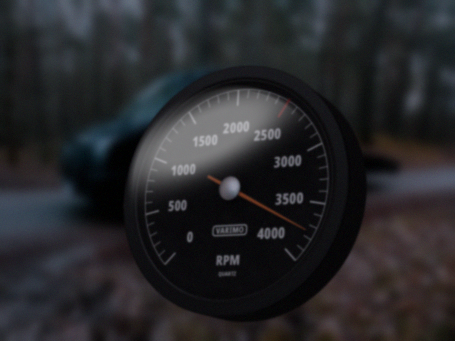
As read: **3750** rpm
